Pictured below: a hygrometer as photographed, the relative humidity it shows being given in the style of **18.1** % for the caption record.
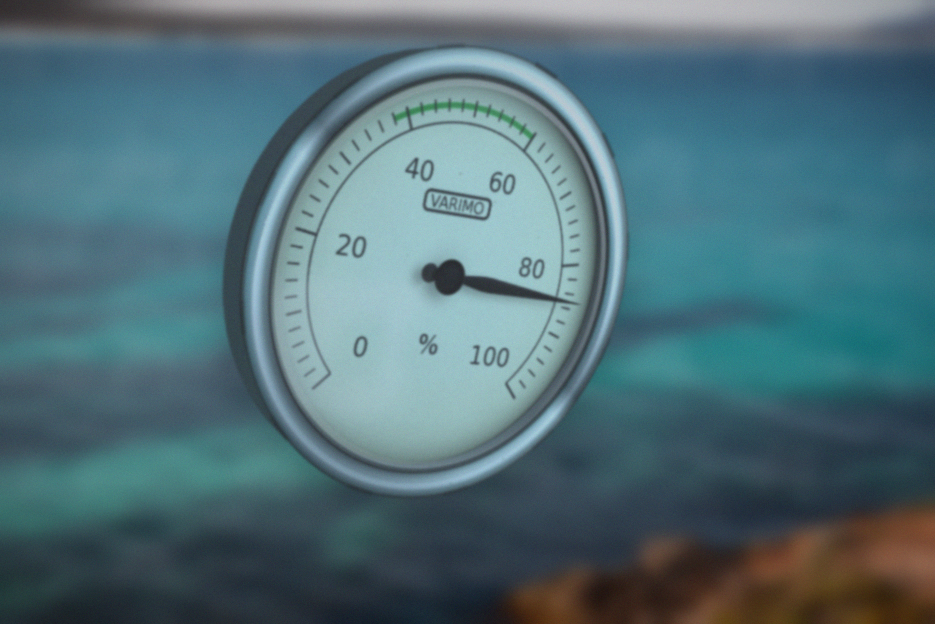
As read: **85** %
